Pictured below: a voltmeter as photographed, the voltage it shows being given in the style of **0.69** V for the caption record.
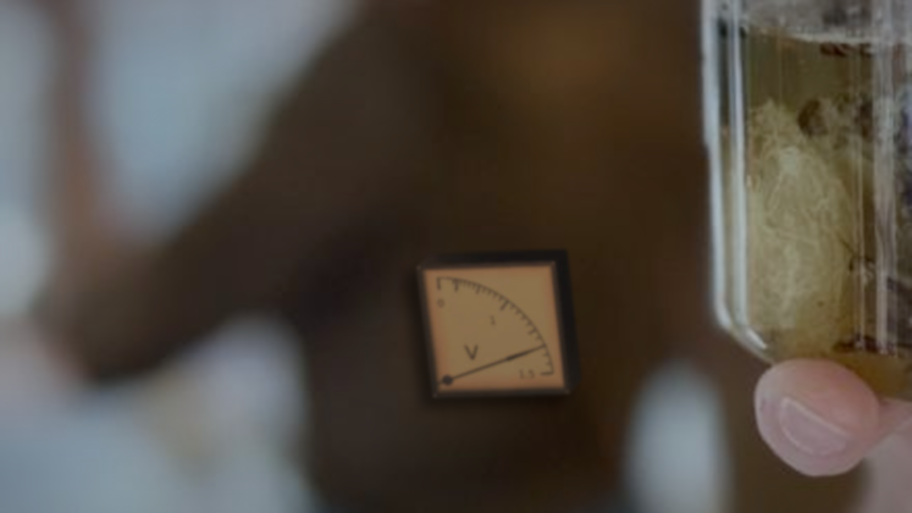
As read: **1.35** V
